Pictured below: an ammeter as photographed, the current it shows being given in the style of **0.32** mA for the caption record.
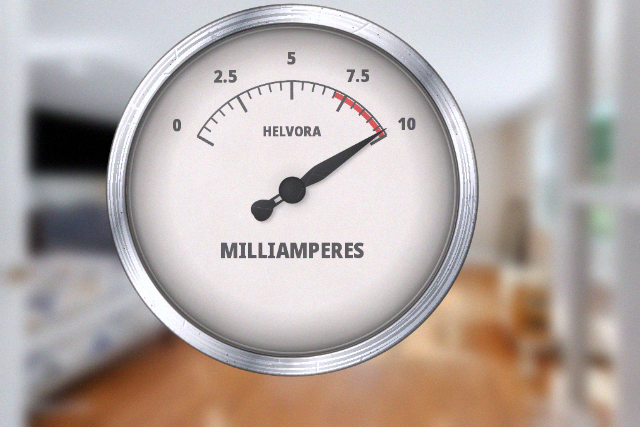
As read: **9.75** mA
